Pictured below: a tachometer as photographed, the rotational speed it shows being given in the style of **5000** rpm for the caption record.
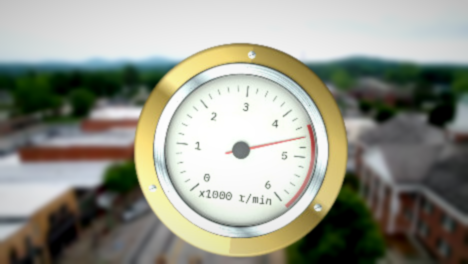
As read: **4600** rpm
